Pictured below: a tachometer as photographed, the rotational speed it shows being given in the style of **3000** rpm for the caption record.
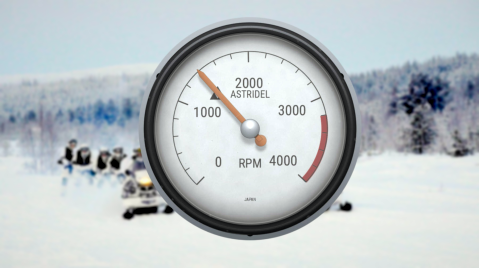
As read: **1400** rpm
